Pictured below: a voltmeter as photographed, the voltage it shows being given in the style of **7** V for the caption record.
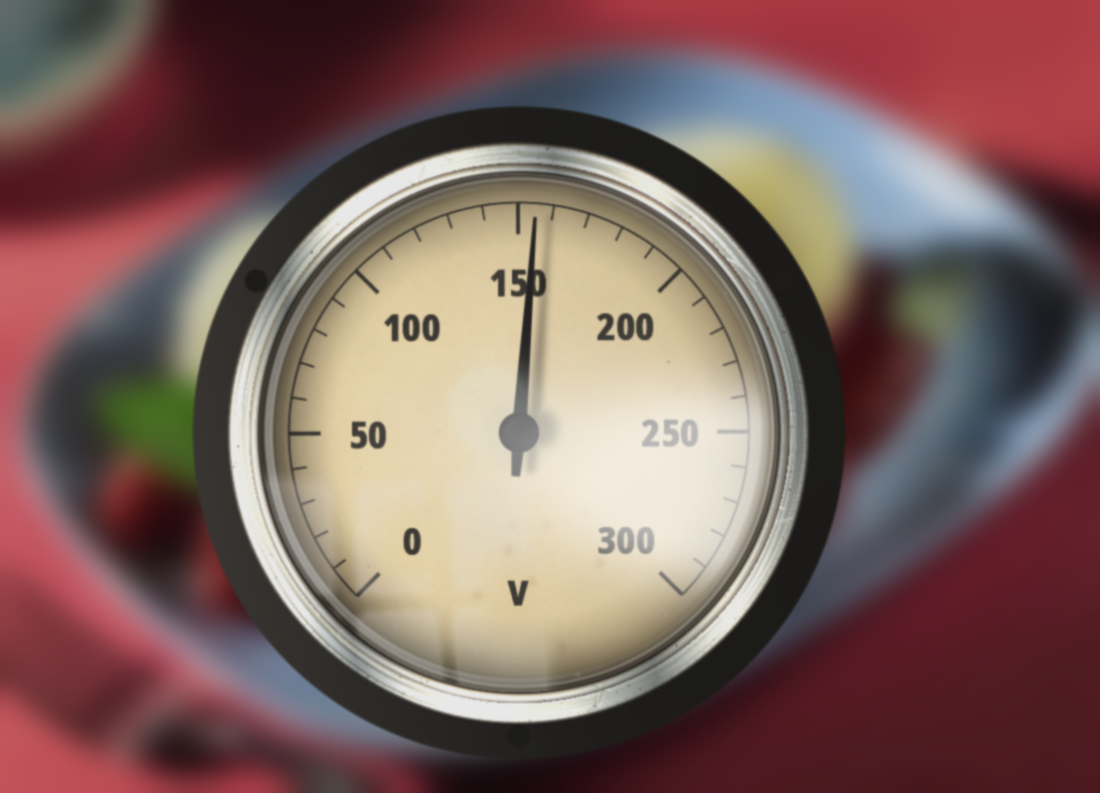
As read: **155** V
